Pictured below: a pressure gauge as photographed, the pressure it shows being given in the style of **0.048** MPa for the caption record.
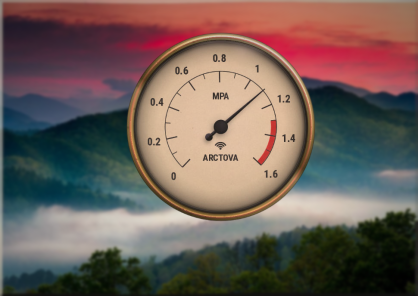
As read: **1.1** MPa
